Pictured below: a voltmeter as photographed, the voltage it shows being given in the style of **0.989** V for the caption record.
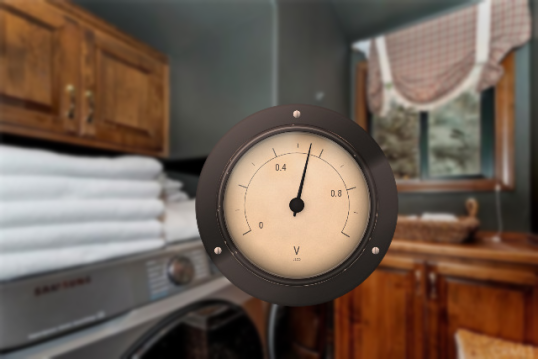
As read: **0.55** V
